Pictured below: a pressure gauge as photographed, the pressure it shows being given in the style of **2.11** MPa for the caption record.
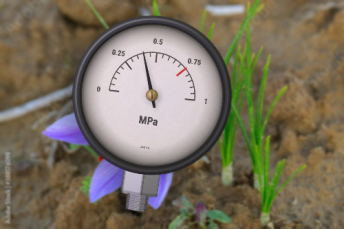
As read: **0.4** MPa
